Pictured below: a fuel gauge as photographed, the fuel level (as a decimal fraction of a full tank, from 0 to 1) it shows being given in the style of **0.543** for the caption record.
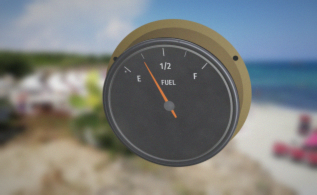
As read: **0.25**
